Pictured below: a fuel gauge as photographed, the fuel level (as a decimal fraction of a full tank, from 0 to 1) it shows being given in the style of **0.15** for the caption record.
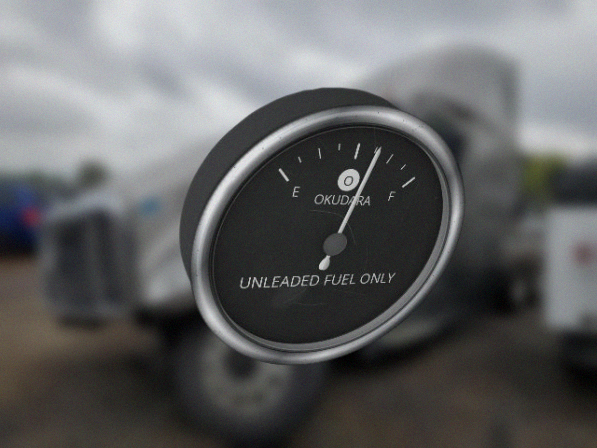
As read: **0.625**
